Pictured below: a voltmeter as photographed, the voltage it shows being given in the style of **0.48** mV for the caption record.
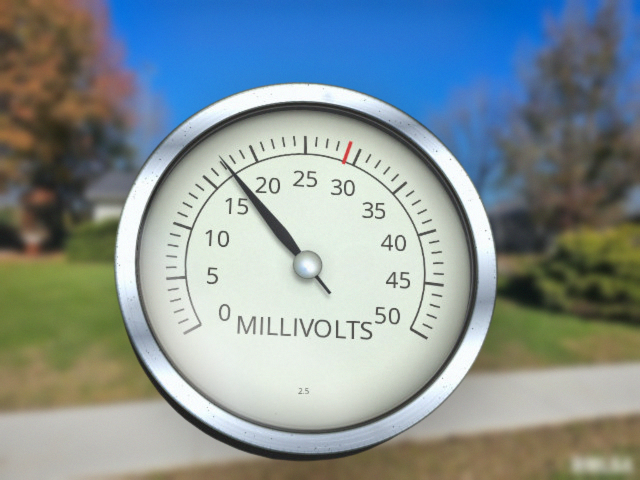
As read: **17** mV
